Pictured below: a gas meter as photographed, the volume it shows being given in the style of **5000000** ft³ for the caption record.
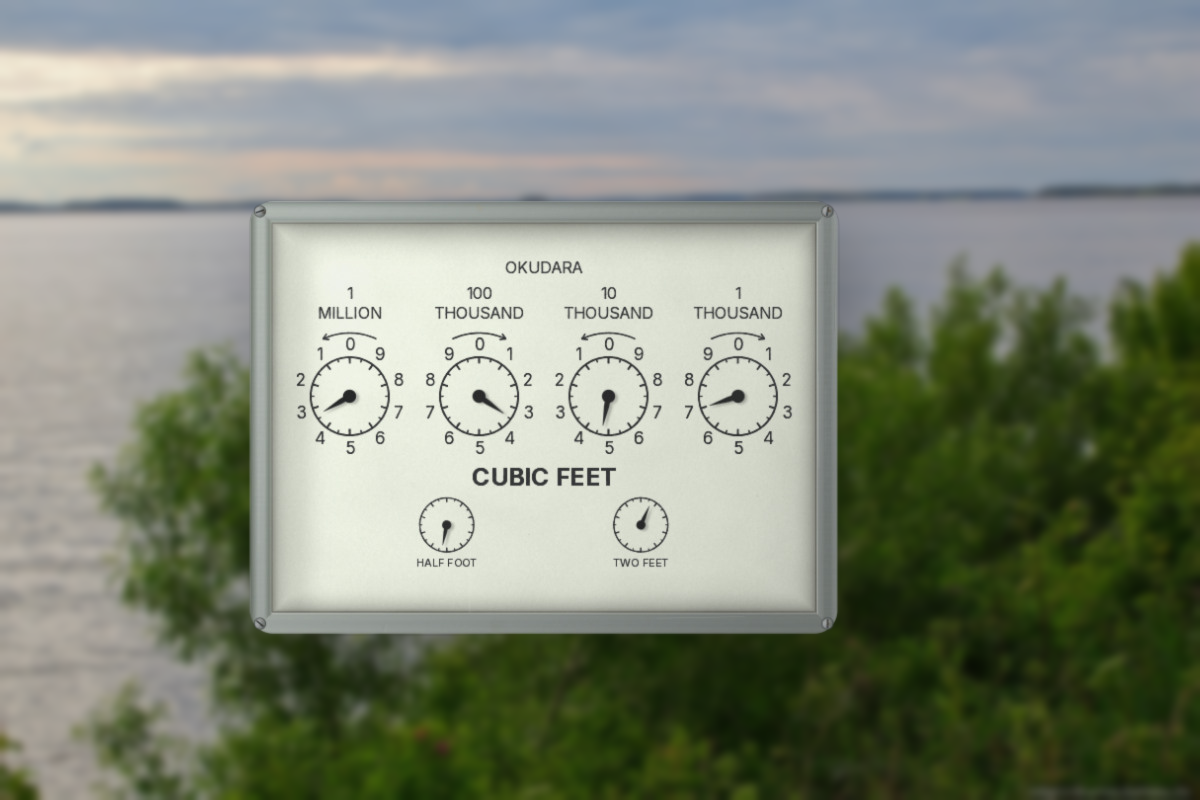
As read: **334700** ft³
